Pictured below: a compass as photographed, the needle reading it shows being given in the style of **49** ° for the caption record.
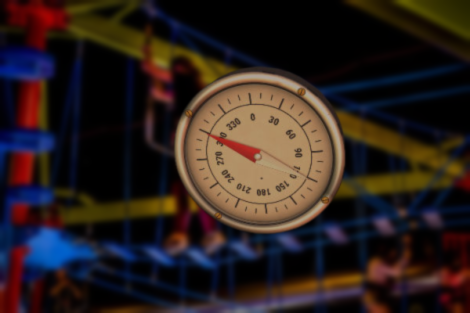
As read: **300** °
